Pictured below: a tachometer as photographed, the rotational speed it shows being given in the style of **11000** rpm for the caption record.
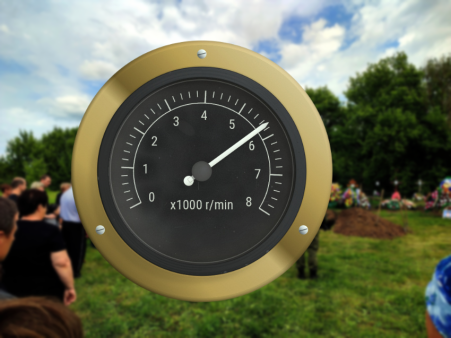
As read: **5700** rpm
